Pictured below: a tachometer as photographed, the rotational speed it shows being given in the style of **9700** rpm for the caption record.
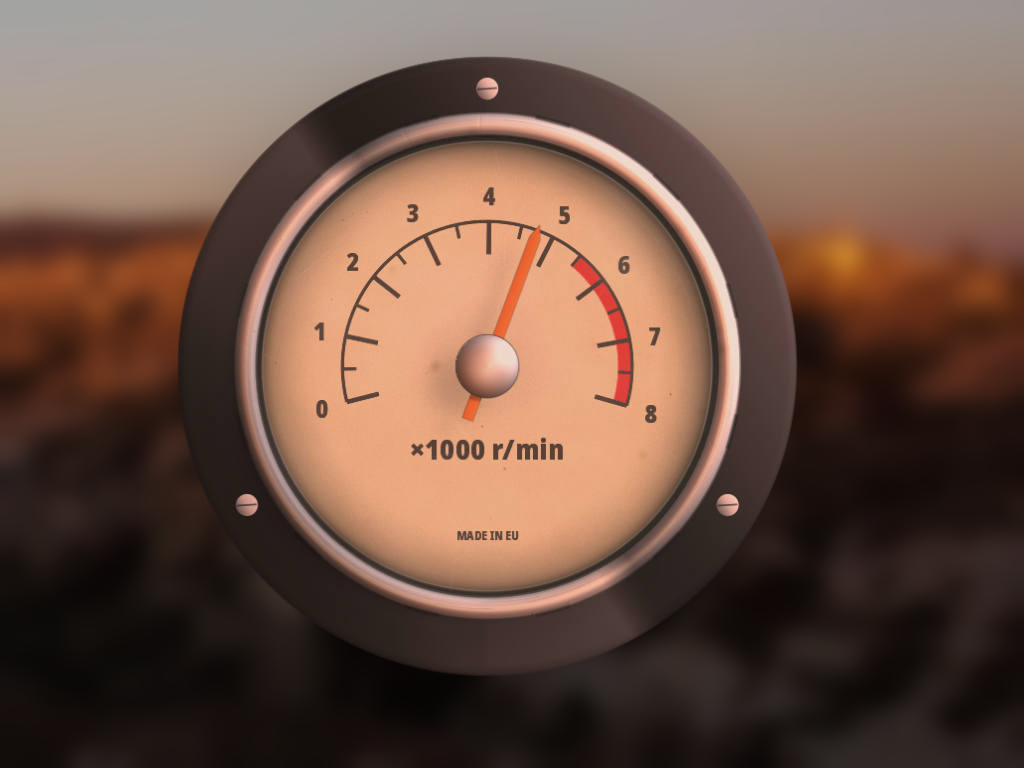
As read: **4750** rpm
